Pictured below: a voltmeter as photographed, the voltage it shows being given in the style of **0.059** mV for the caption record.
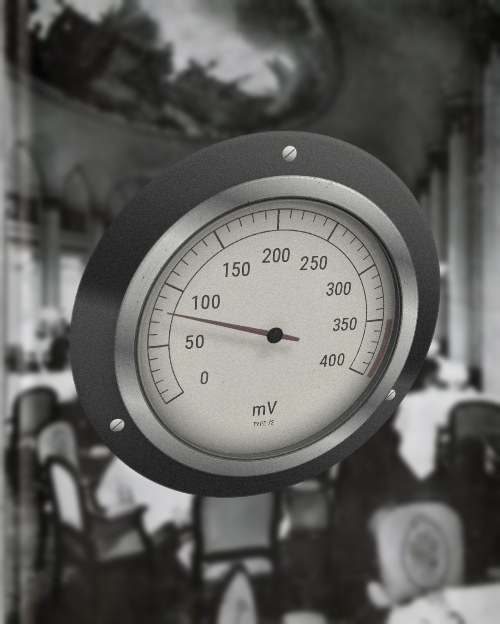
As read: **80** mV
